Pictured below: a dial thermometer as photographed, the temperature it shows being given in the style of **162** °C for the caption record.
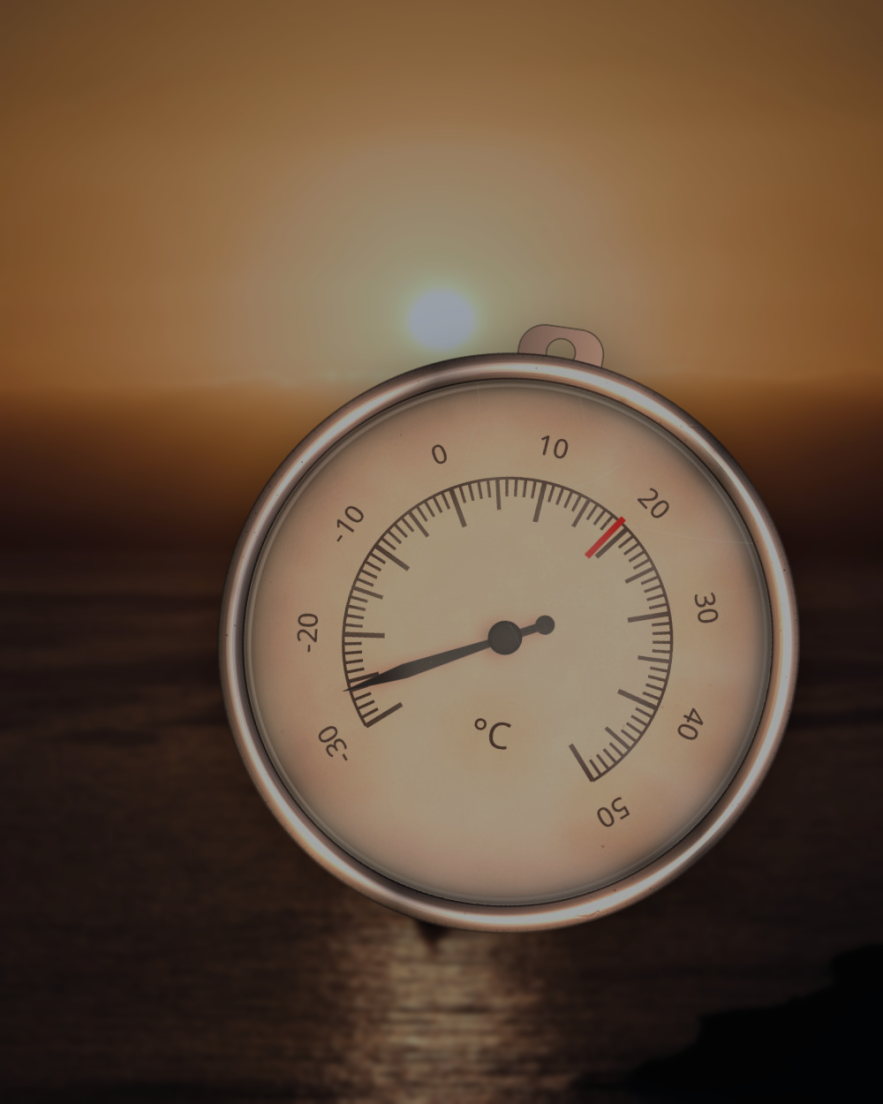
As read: **-26** °C
